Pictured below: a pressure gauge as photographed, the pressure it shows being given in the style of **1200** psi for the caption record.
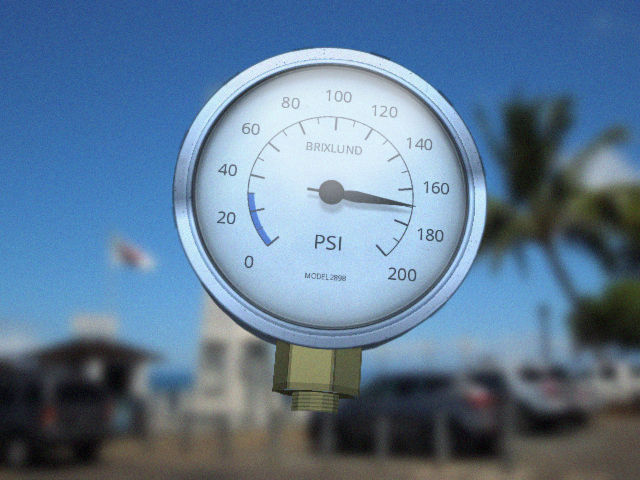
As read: **170** psi
